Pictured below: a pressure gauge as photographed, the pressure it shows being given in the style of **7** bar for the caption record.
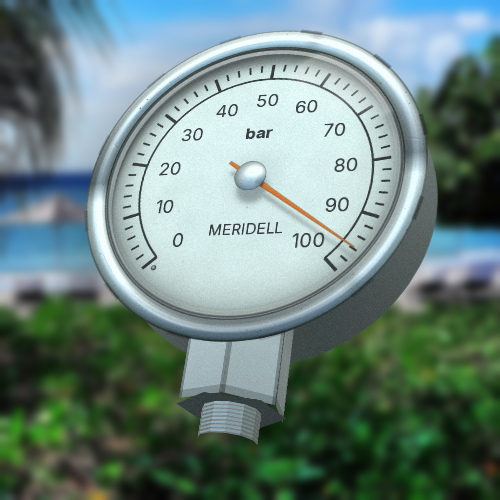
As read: **96** bar
